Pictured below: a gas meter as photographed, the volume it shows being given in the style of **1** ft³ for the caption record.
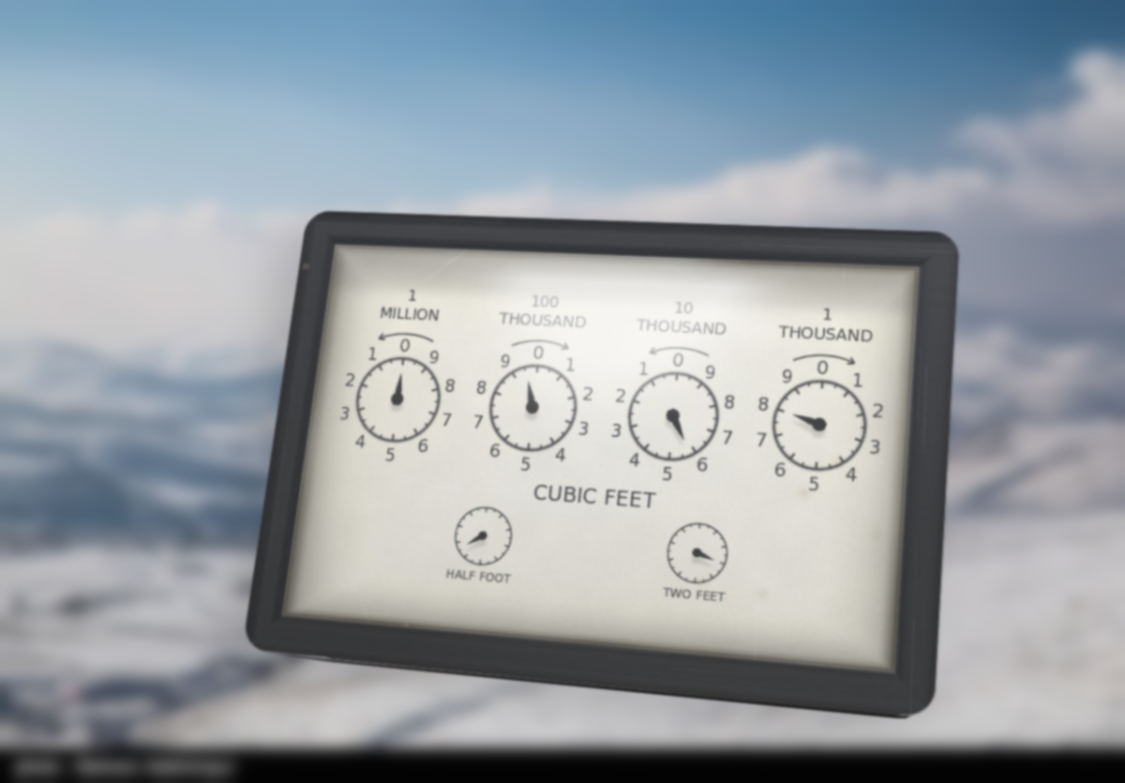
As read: **995800** ft³
